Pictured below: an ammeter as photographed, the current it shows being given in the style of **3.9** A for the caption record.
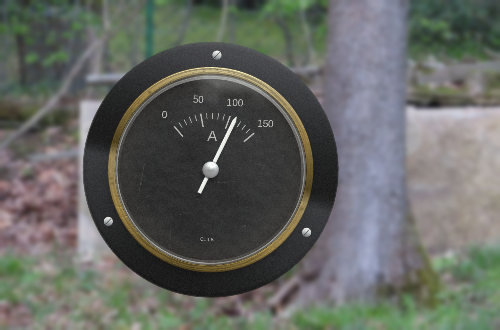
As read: **110** A
